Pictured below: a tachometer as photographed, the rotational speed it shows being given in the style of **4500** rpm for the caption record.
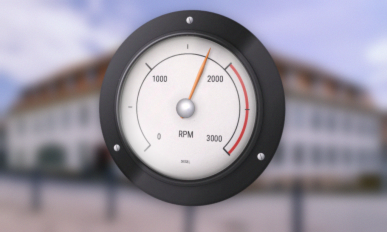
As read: **1750** rpm
